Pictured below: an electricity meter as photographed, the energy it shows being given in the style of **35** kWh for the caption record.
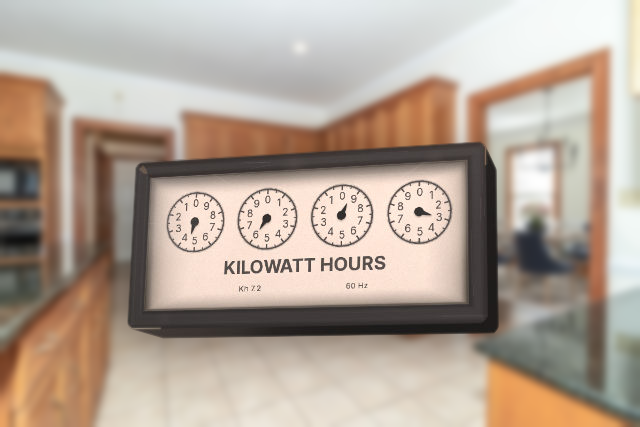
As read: **4593** kWh
